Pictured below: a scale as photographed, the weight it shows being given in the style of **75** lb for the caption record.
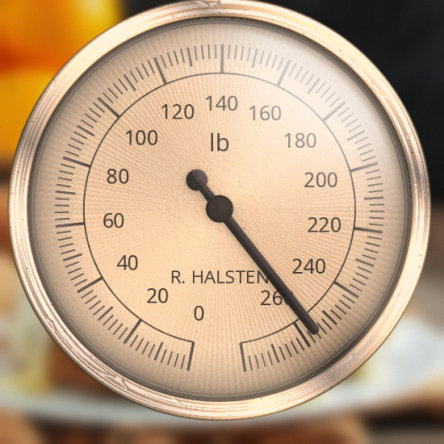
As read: **256** lb
